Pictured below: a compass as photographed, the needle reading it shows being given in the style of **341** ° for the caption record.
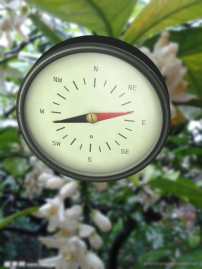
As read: **75** °
